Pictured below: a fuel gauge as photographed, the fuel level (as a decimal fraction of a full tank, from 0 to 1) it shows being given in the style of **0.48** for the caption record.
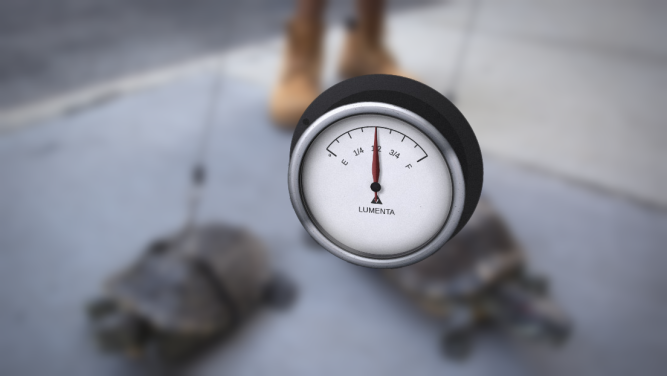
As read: **0.5**
